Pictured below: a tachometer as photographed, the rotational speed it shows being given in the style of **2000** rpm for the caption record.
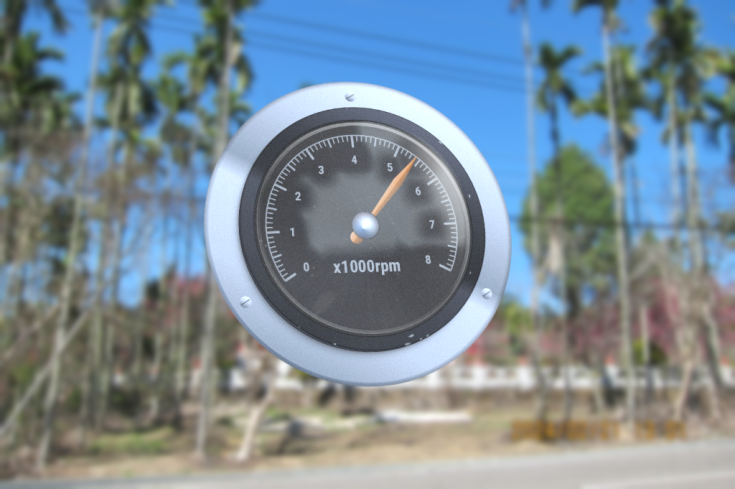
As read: **5400** rpm
